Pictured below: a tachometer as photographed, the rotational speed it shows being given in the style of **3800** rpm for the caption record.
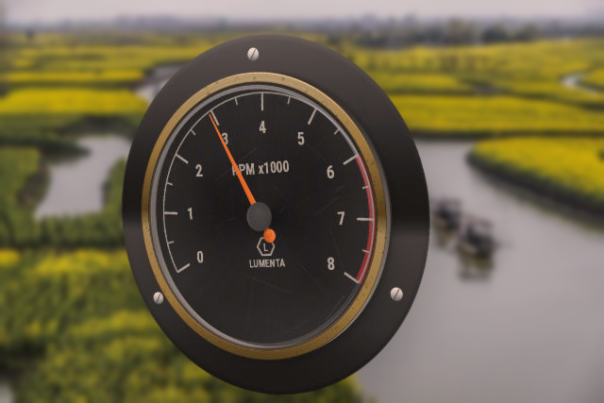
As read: **3000** rpm
